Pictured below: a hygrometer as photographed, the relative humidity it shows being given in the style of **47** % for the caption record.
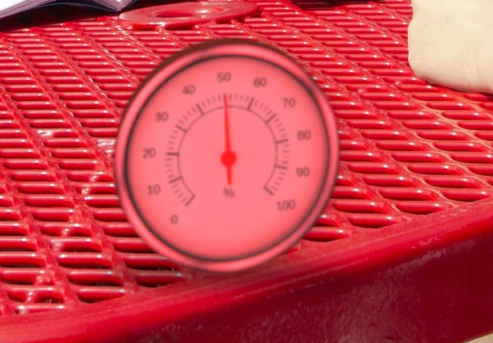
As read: **50** %
